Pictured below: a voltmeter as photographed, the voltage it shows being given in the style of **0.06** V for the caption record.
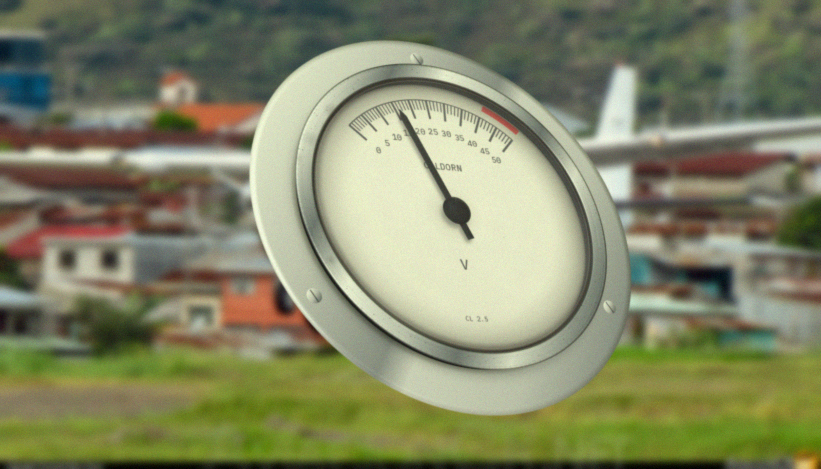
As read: **15** V
